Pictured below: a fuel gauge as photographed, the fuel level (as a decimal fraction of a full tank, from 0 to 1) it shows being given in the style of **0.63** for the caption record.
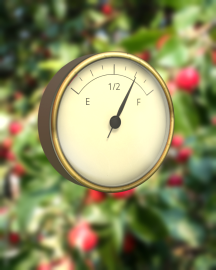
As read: **0.75**
